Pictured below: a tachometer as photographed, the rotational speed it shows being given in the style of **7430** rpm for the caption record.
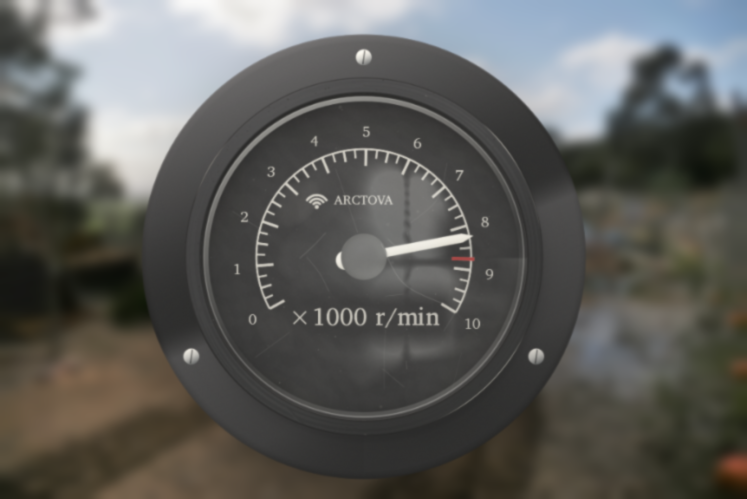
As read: **8250** rpm
